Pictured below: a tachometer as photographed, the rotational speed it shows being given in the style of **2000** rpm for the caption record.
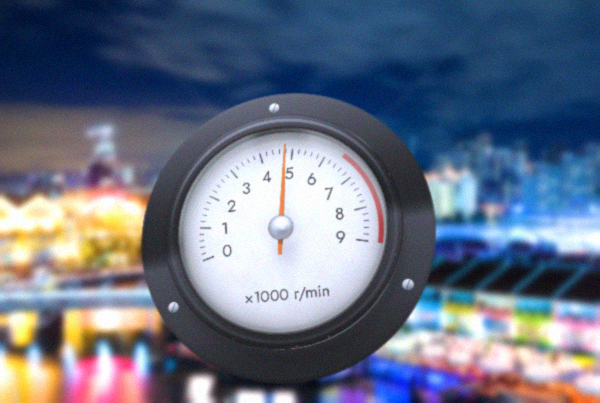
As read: **4800** rpm
